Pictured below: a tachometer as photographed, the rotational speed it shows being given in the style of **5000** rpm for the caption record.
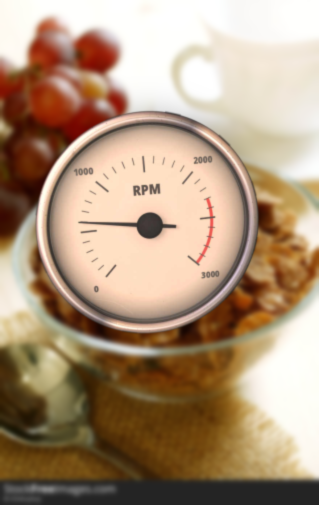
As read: **600** rpm
